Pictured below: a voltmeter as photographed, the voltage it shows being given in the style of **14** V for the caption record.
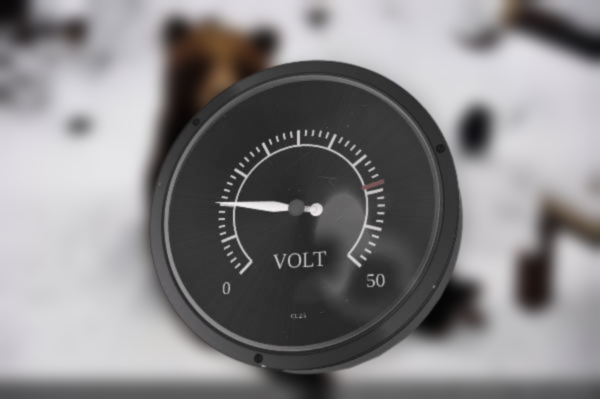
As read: **10** V
